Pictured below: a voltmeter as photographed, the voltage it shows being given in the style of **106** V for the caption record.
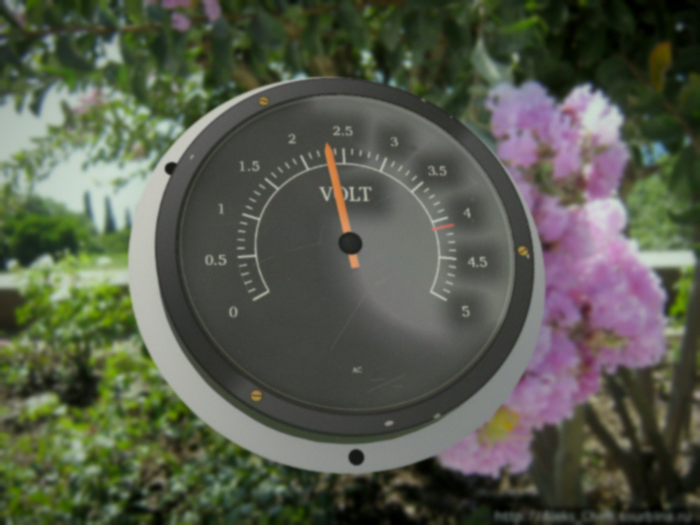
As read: **2.3** V
